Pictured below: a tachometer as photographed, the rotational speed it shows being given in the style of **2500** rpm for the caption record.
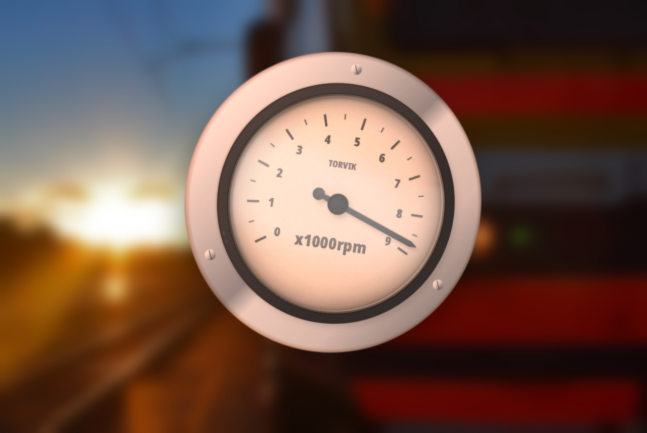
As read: **8750** rpm
